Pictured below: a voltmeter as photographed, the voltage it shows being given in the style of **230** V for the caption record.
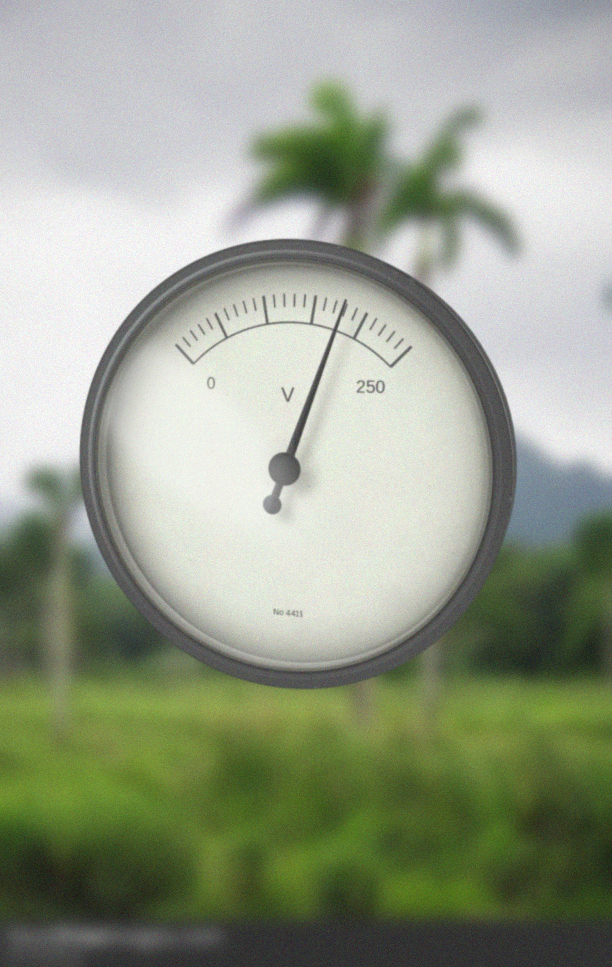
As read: **180** V
